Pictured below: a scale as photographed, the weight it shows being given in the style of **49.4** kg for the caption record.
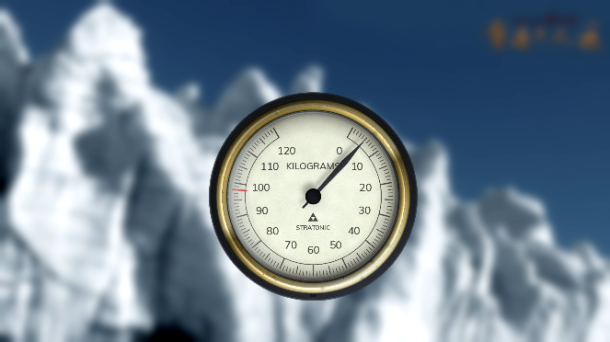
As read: **5** kg
